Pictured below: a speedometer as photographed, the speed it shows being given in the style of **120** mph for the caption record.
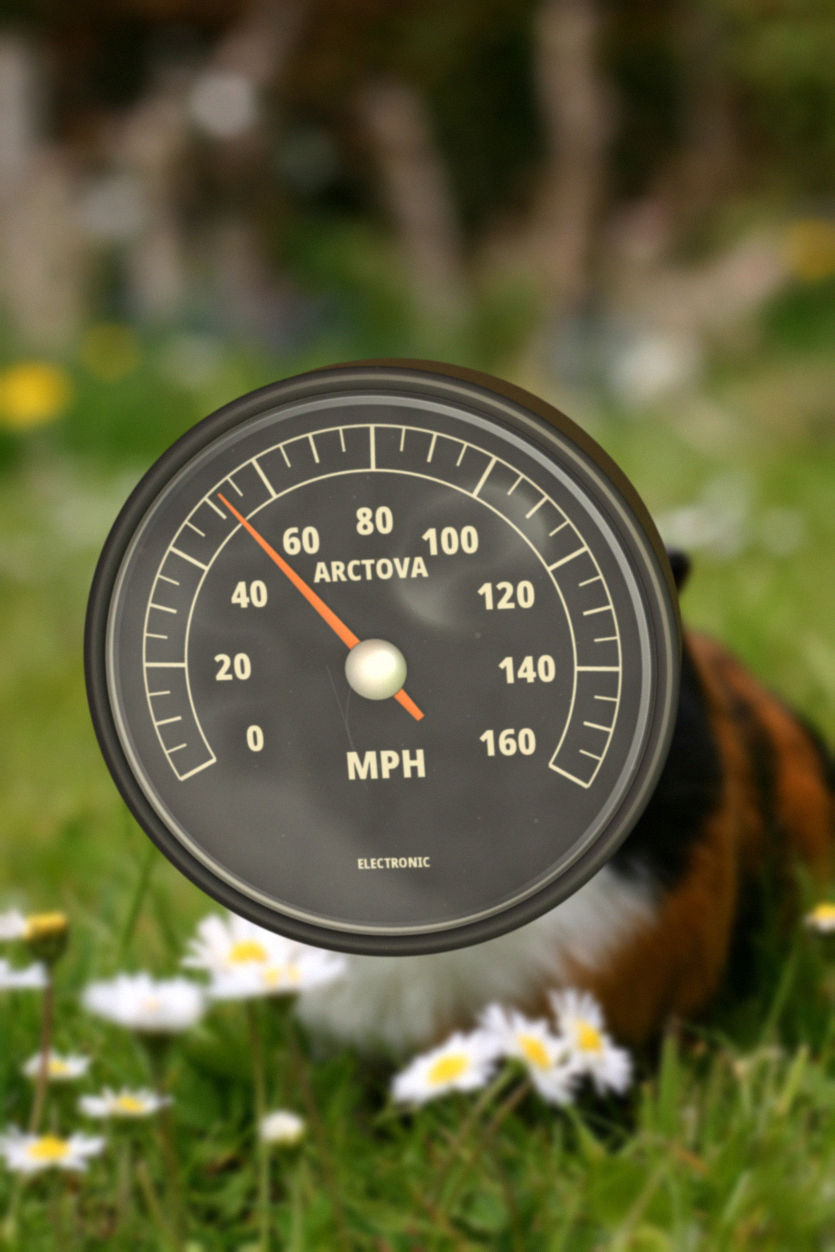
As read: **52.5** mph
